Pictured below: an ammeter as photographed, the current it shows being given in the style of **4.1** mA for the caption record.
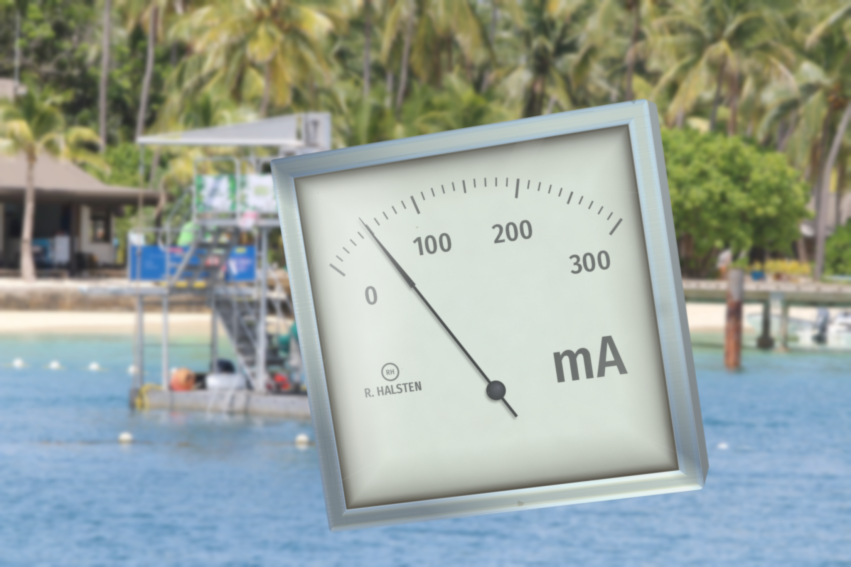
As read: **50** mA
